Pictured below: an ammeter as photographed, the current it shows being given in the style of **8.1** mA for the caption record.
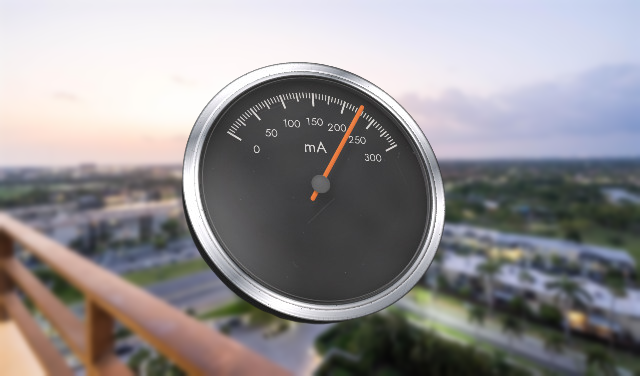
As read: **225** mA
